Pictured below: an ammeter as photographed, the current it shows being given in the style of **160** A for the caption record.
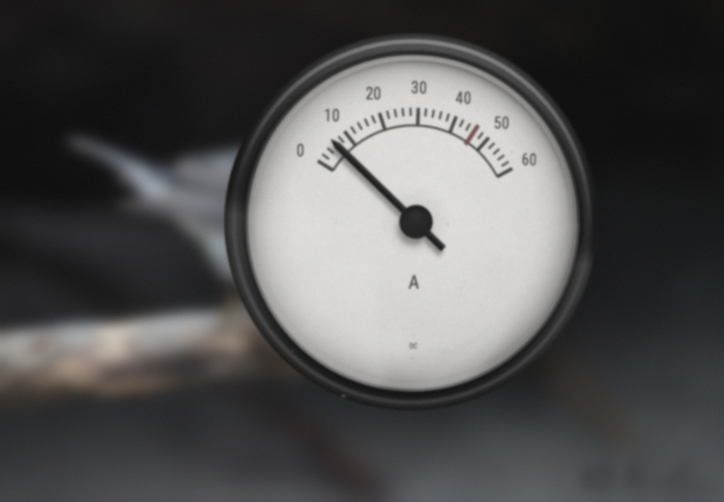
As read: **6** A
